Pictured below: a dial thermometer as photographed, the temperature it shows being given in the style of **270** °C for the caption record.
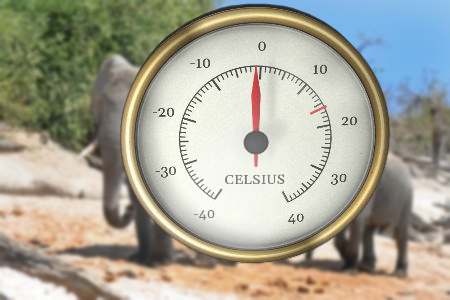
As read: **-1** °C
